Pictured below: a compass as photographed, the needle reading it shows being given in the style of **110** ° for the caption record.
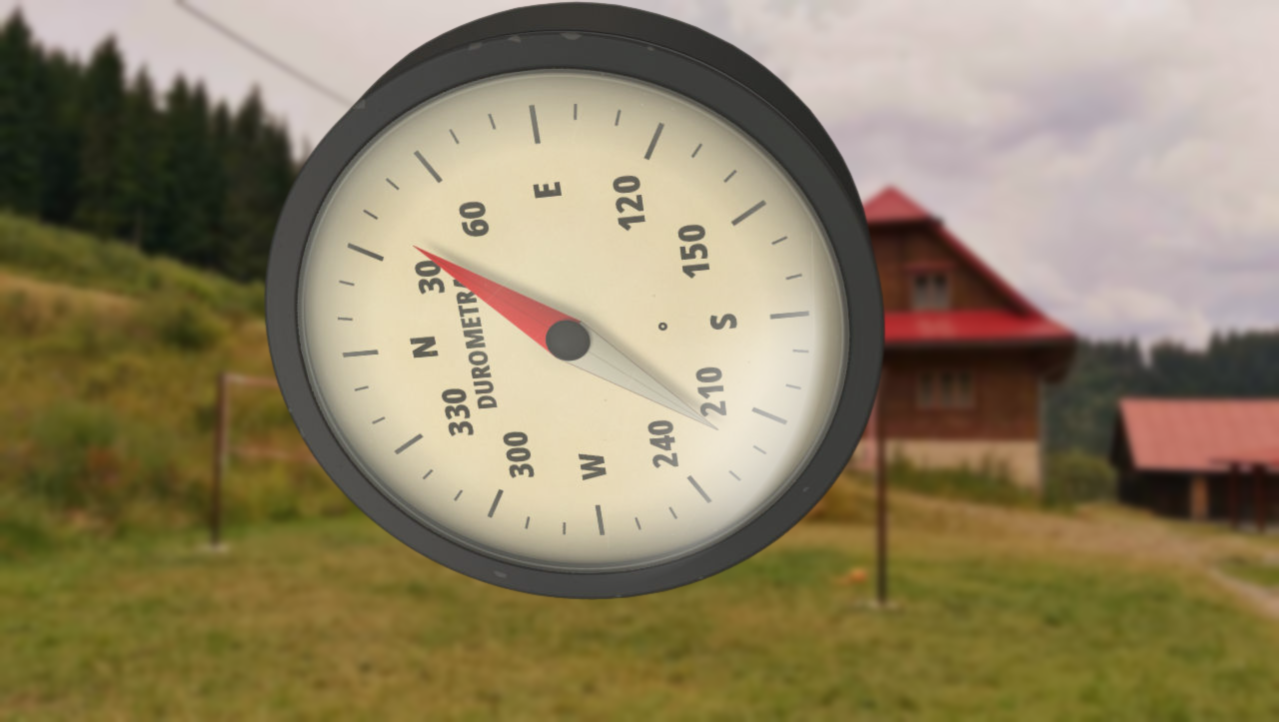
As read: **40** °
